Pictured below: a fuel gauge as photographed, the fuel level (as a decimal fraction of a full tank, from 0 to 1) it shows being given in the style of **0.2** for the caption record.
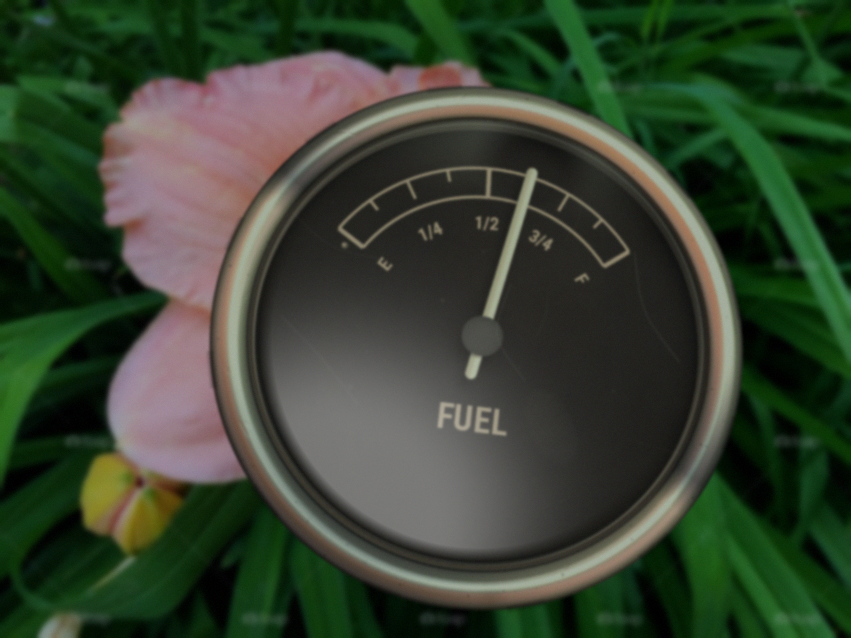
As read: **0.625**
